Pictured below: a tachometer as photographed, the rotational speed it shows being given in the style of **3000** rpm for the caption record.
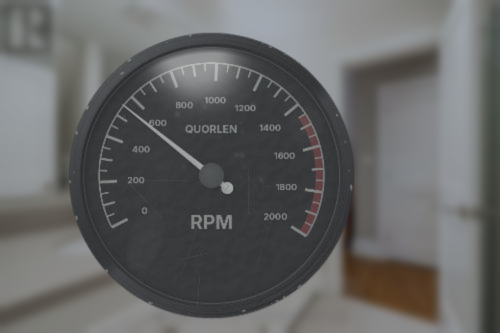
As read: **550** rpm
